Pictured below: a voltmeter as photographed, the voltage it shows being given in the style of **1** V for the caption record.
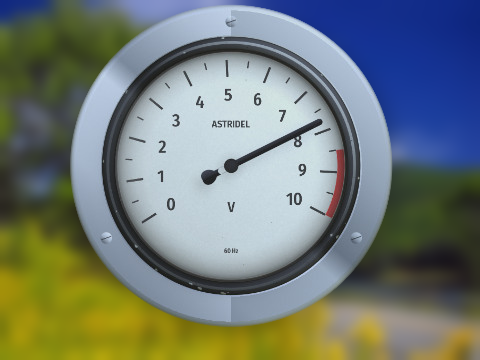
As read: **7.75** V
